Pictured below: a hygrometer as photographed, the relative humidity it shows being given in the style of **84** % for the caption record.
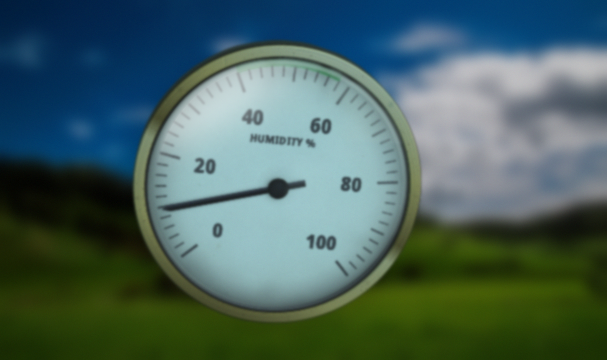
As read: **10** %
